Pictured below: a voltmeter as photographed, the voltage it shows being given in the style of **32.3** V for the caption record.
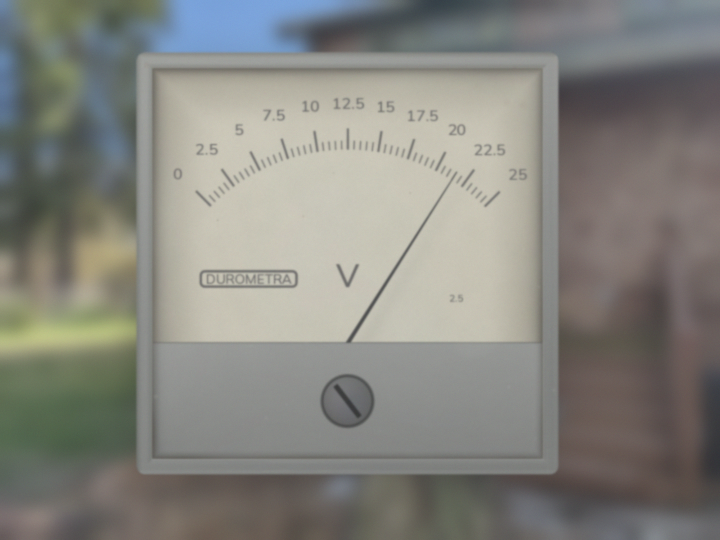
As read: **21.5** V
